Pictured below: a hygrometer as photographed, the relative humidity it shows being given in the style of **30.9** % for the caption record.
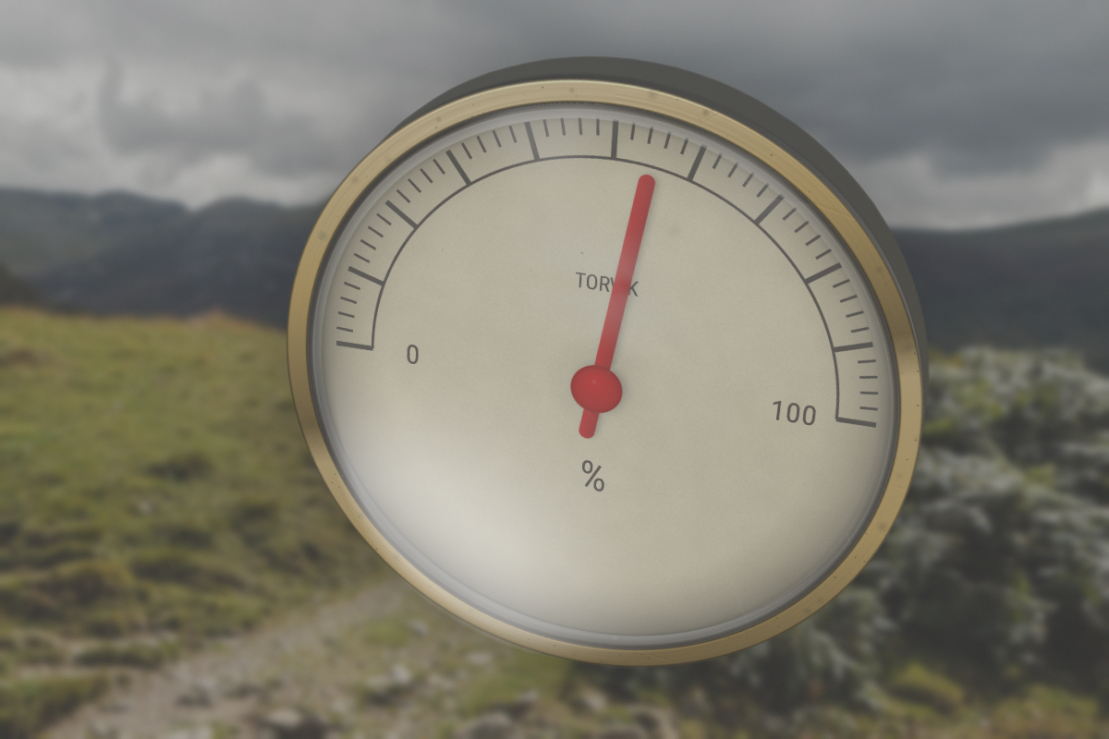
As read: **55** %
